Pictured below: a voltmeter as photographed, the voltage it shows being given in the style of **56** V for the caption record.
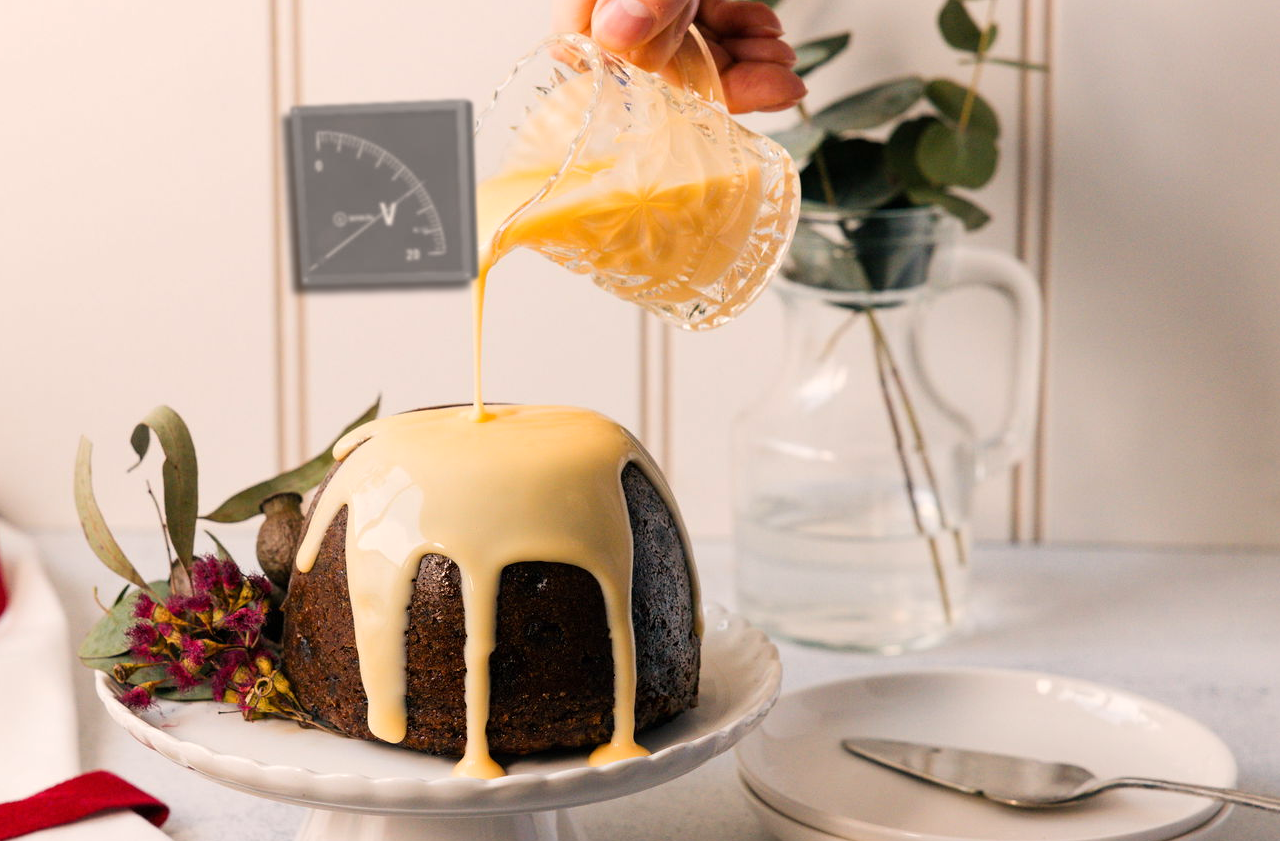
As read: **12.5** V
